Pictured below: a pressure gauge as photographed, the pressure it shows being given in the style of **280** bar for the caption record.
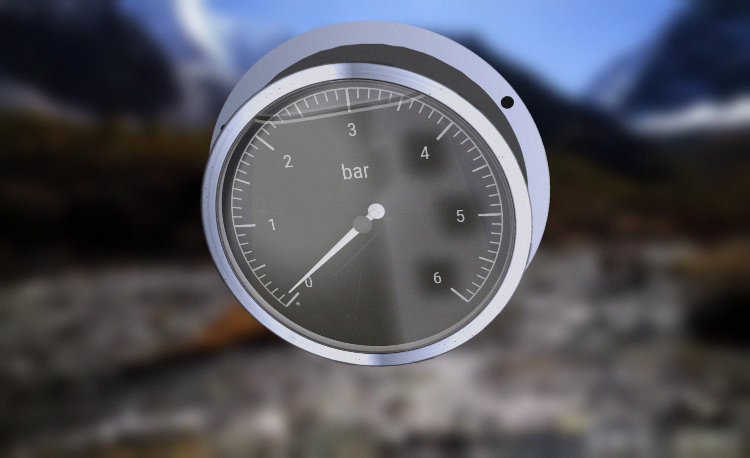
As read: **0.1** bar
